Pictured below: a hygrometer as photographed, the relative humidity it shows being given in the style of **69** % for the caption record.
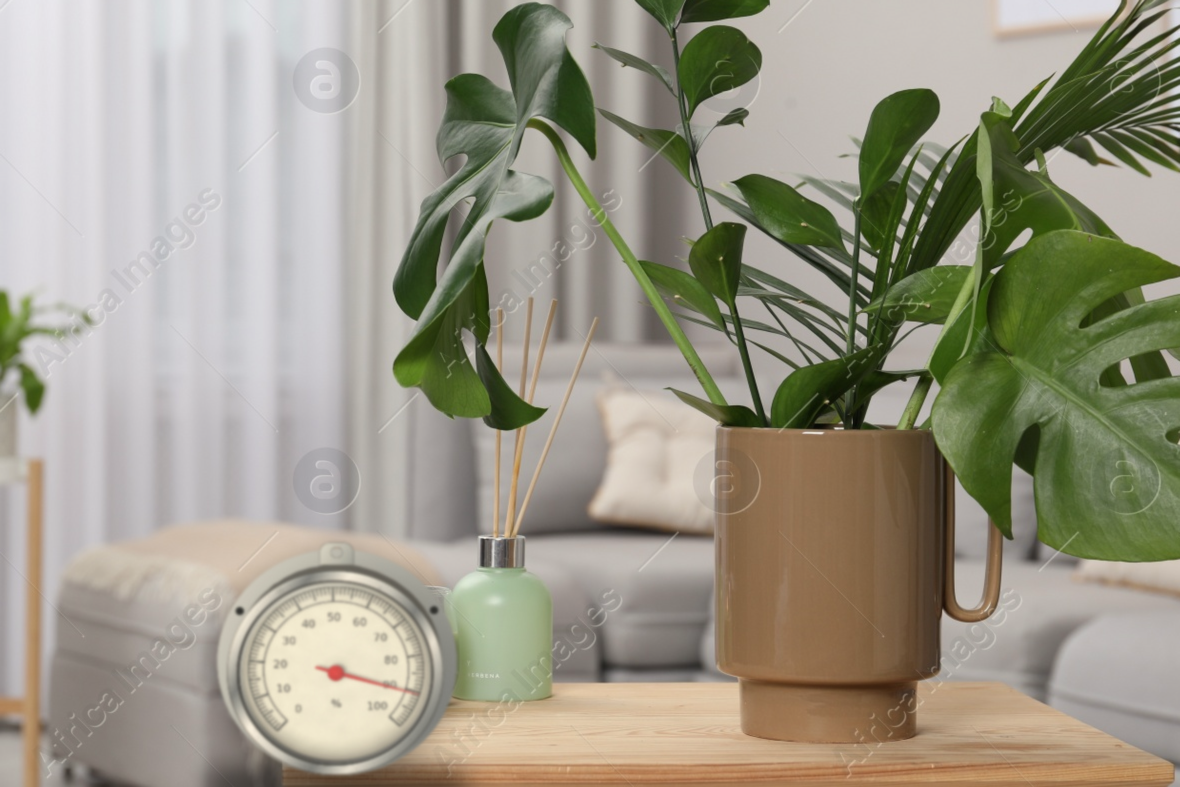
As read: **90** %
